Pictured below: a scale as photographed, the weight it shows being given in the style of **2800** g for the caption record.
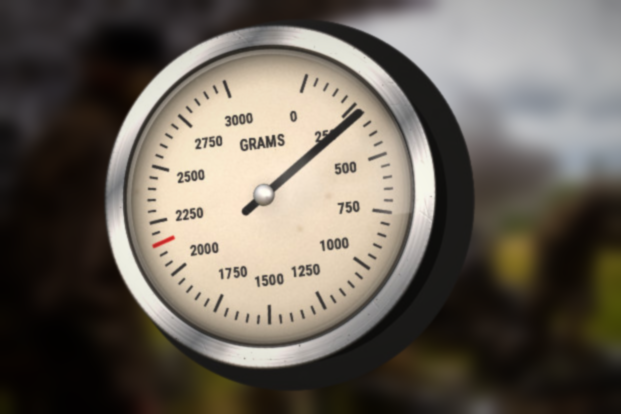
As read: **300** g
